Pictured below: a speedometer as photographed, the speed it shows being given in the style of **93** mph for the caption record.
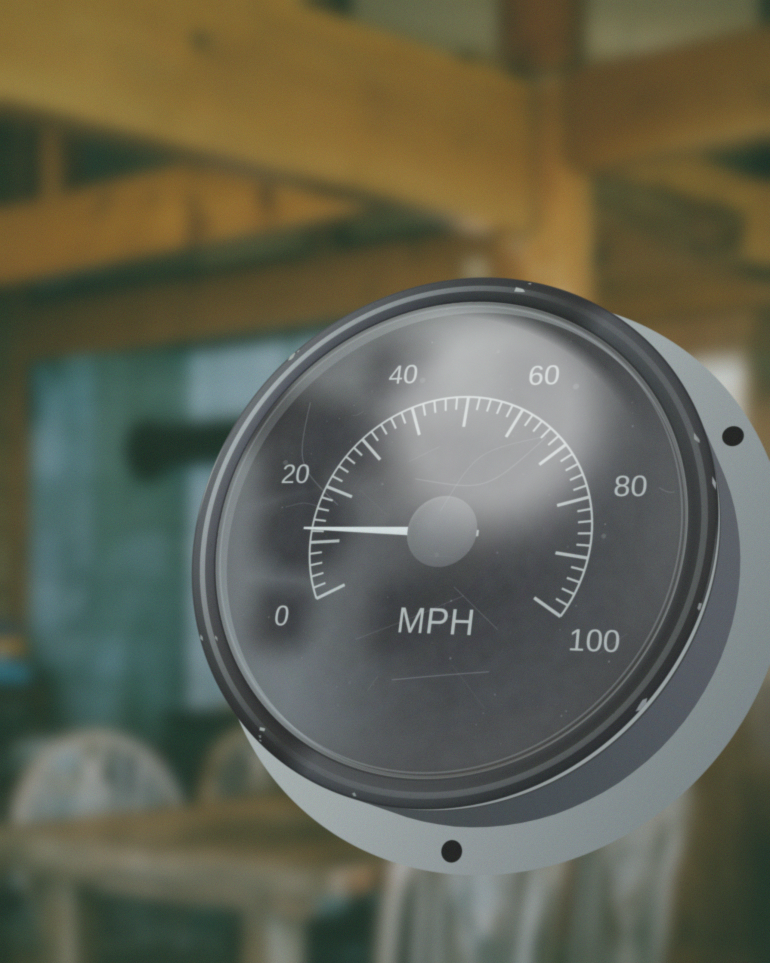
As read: **12** mph
